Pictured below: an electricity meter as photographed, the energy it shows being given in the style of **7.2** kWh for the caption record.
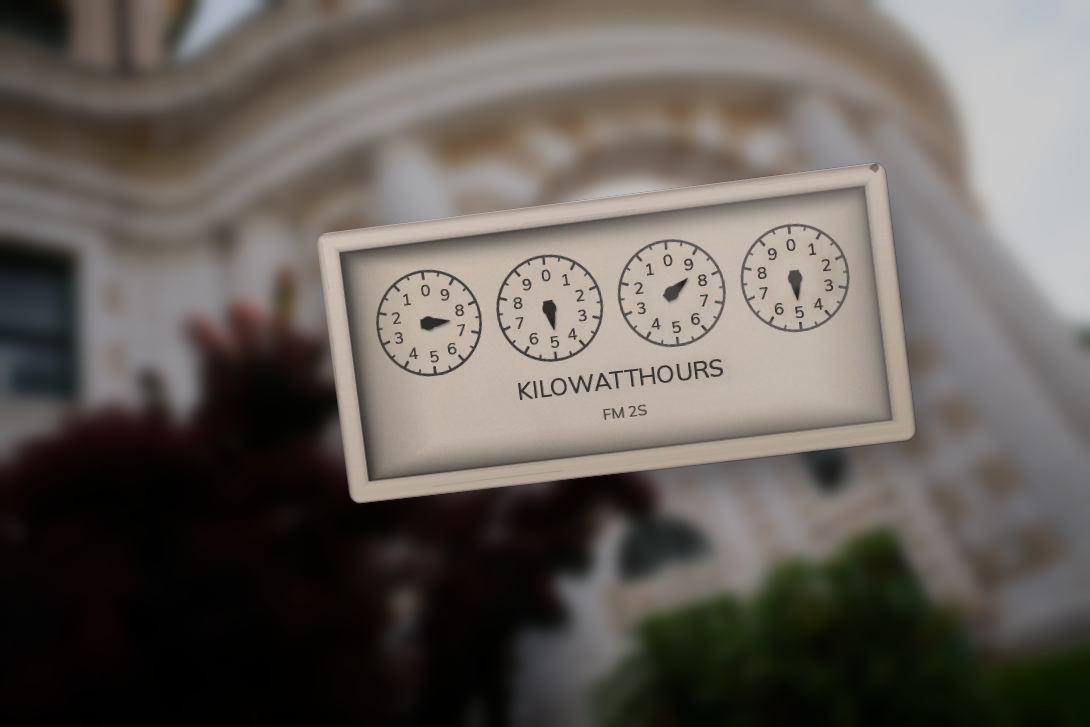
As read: **7485** kWh
